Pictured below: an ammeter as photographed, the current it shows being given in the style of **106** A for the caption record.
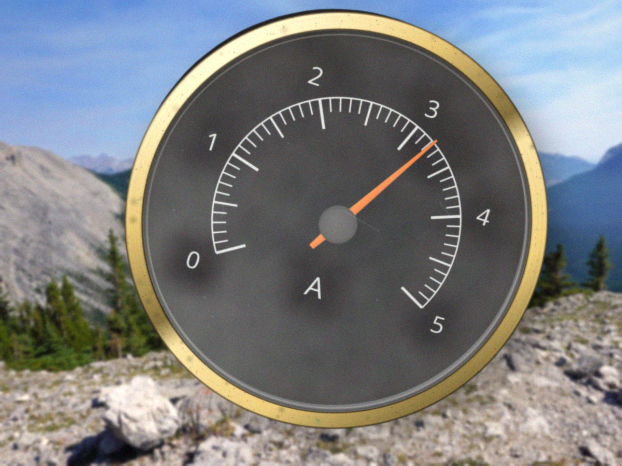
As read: **3.2** A
